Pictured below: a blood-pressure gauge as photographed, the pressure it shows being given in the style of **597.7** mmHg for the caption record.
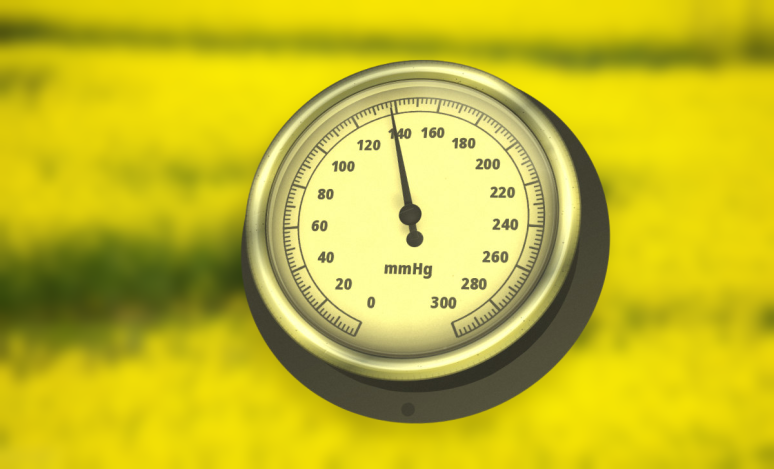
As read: **138** mmHg
